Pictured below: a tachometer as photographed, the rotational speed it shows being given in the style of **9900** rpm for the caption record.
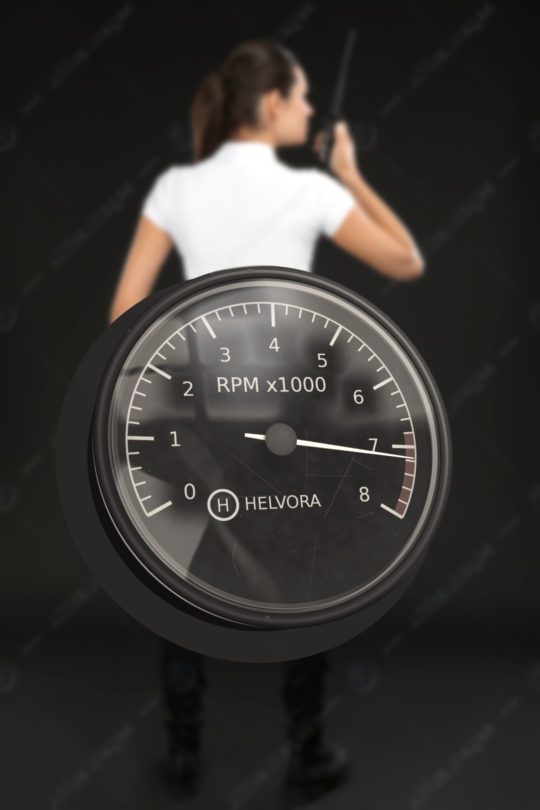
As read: **7200** rpm
